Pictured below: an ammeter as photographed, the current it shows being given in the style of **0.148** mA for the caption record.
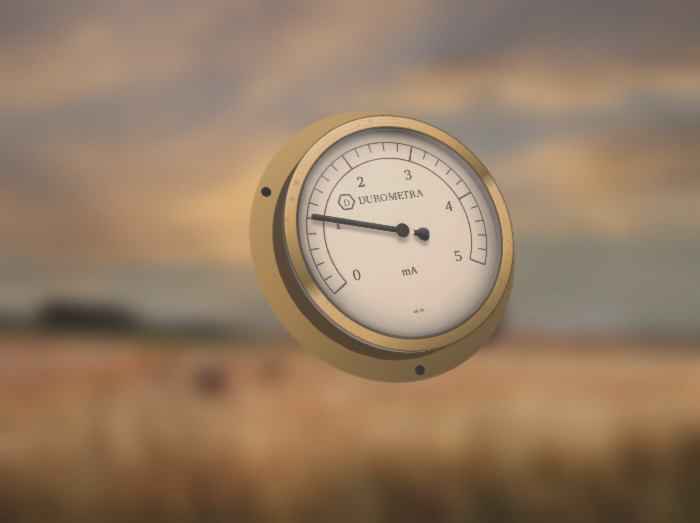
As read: **1** mA
